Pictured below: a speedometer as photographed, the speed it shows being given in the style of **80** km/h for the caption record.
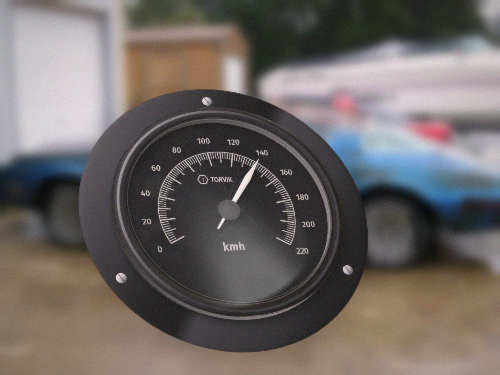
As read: **140** km/h
